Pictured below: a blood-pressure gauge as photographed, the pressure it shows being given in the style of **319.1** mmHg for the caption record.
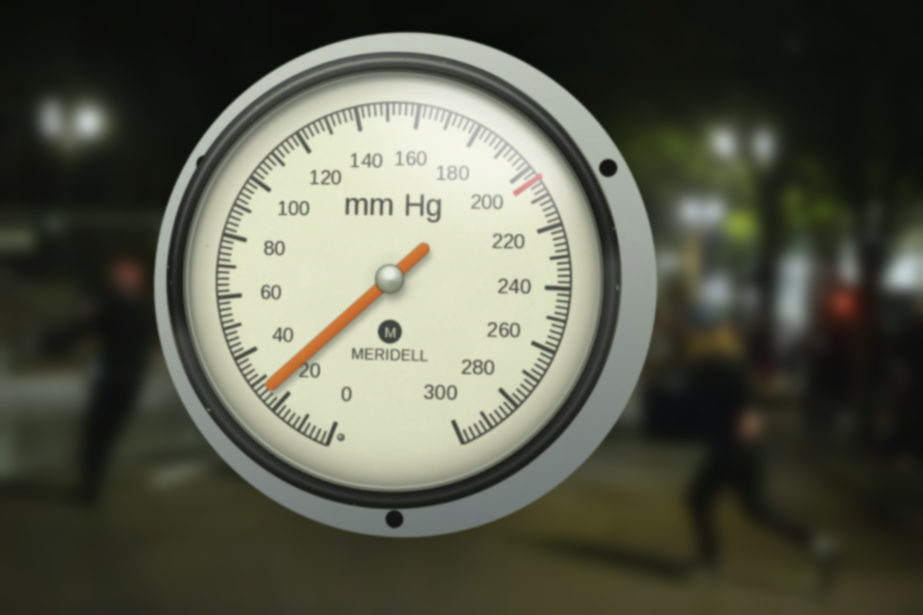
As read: **26** mmHg
